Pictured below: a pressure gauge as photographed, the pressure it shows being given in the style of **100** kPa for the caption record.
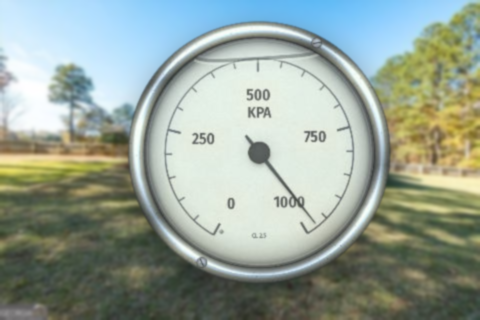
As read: **975** kPa
